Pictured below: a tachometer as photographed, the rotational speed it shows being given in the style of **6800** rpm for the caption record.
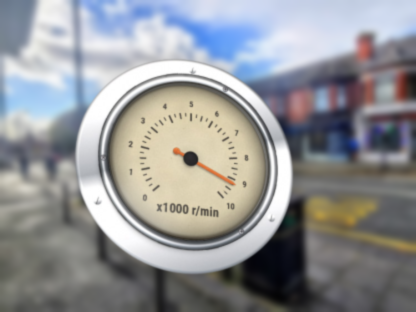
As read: **9250** rpm
